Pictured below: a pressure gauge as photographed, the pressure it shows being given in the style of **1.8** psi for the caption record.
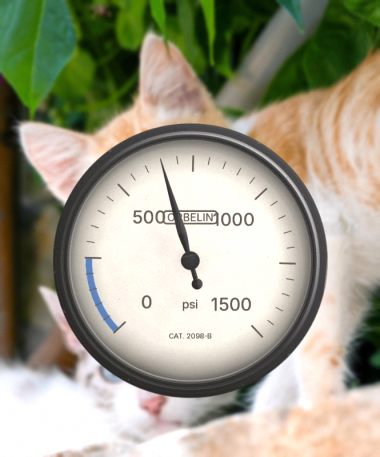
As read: **650** psi
